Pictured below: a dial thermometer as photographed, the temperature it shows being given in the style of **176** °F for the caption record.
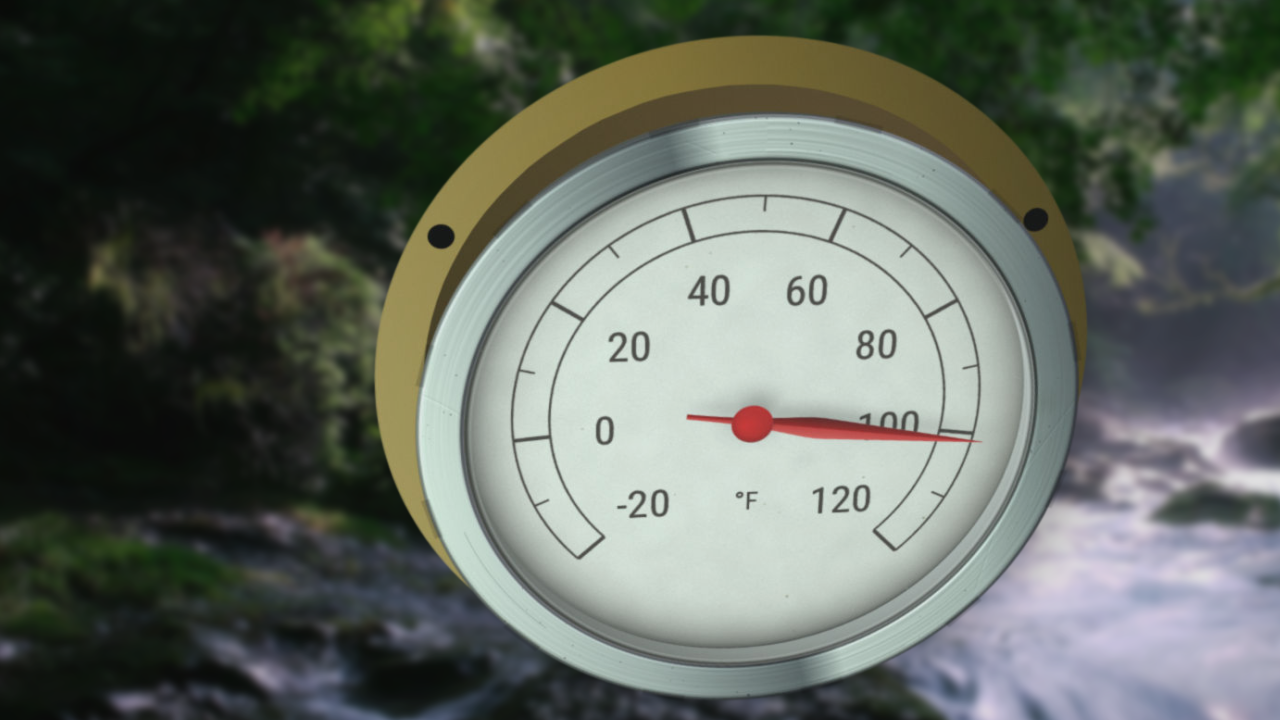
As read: **100** °F
